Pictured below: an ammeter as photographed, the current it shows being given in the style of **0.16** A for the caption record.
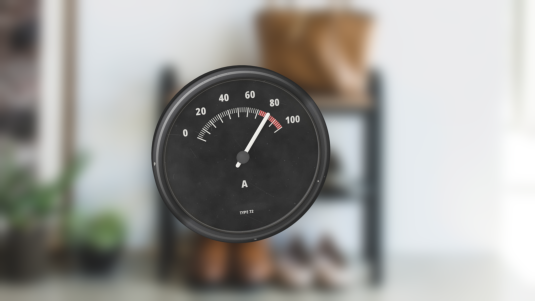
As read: **80** A
